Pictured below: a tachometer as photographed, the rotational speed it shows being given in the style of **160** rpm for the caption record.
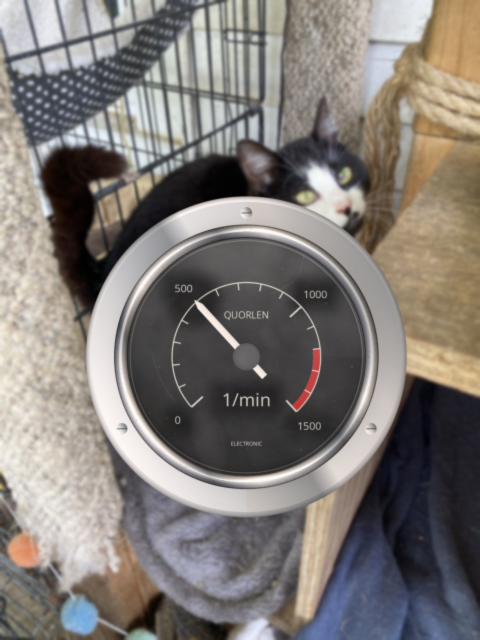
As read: **500** rpm
